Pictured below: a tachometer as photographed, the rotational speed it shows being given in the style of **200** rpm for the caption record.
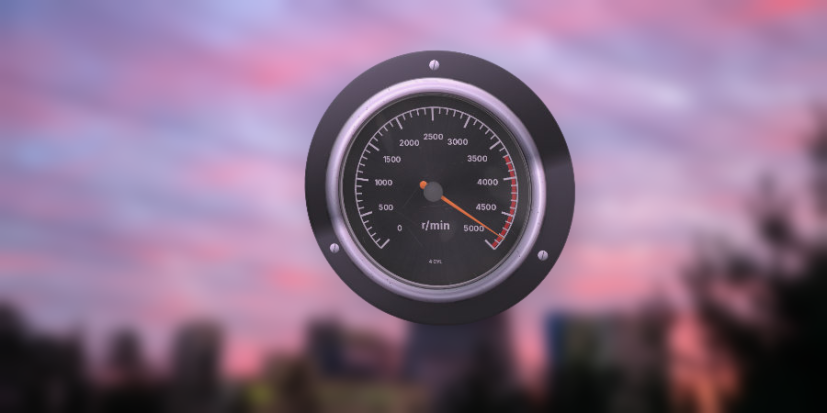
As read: **4800** rpm
